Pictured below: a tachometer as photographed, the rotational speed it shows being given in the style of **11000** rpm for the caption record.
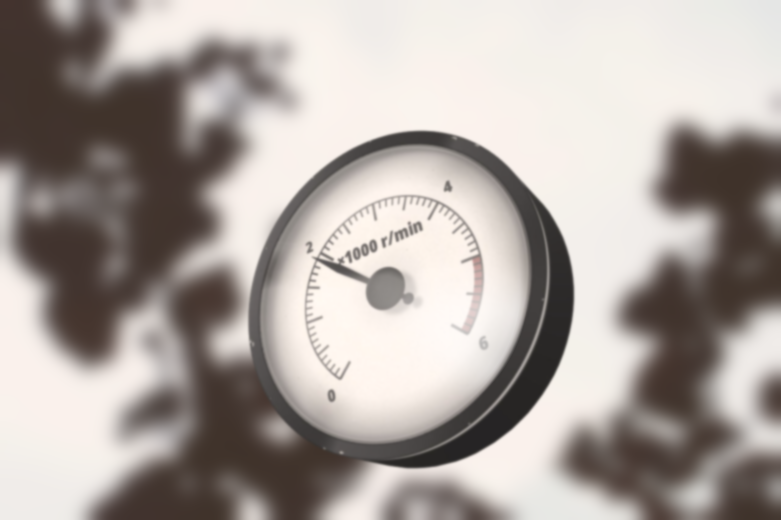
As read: **1900** rpm
